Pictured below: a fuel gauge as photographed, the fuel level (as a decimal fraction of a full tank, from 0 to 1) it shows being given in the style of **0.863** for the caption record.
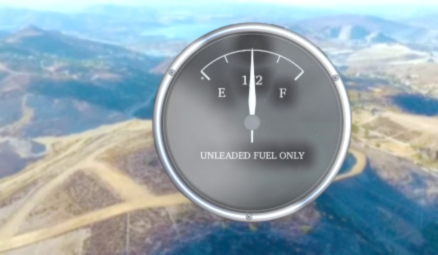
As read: **0.5**
